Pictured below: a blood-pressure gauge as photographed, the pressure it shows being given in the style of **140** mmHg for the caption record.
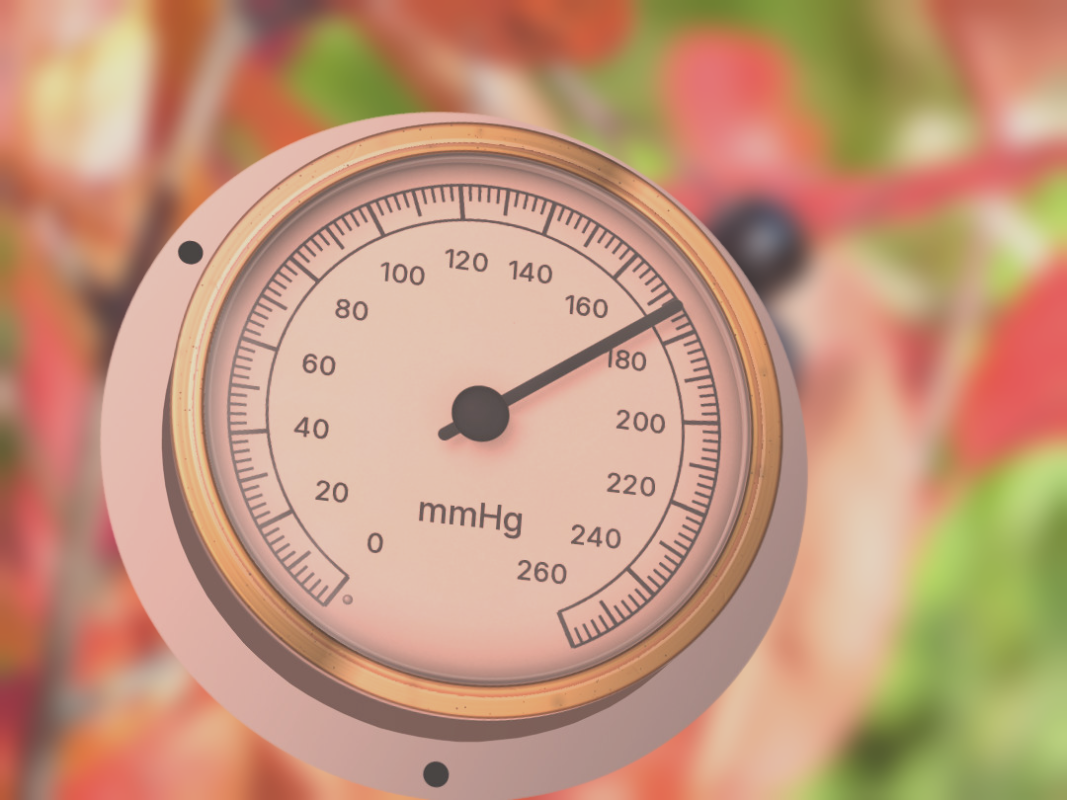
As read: **174** mmHg
